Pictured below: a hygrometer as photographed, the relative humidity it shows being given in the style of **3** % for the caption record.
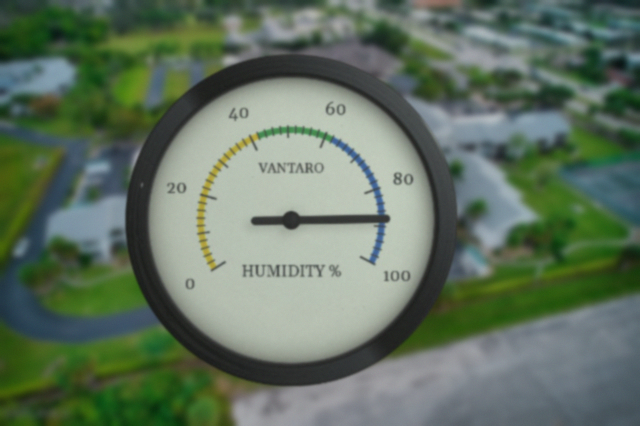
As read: **88** %
